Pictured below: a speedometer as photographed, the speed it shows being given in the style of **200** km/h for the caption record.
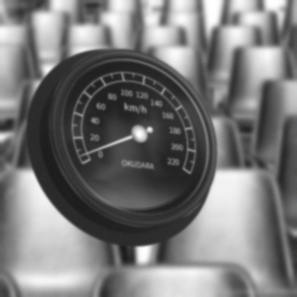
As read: **5** km/h
